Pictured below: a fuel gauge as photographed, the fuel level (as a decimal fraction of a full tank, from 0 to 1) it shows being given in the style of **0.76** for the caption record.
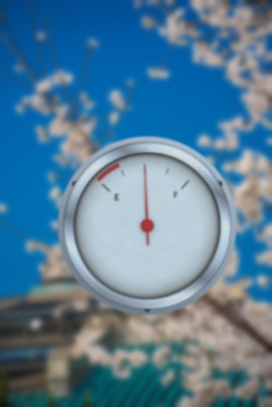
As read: **0.5**
